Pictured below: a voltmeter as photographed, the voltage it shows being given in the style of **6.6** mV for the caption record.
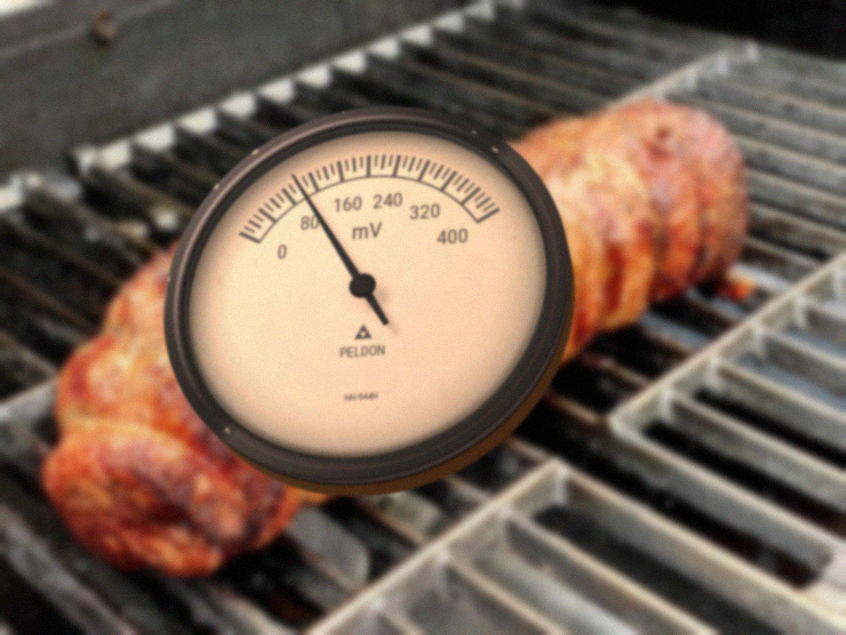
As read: **100** mV
